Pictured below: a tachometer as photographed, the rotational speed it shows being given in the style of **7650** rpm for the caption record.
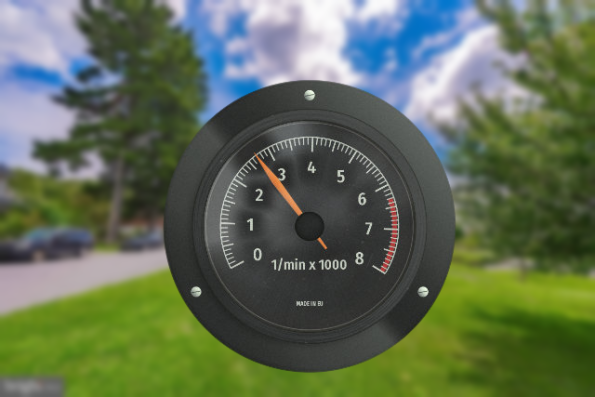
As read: **2700** rpm
